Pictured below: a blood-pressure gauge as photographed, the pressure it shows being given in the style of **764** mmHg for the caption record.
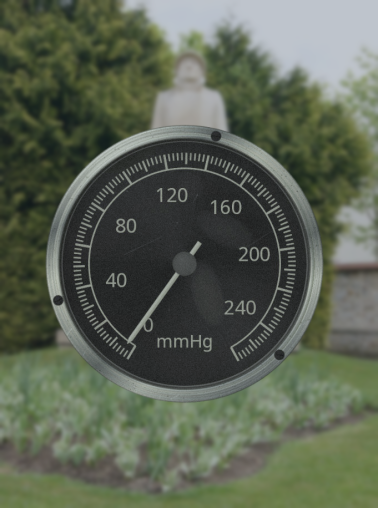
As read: **4** mmHg
